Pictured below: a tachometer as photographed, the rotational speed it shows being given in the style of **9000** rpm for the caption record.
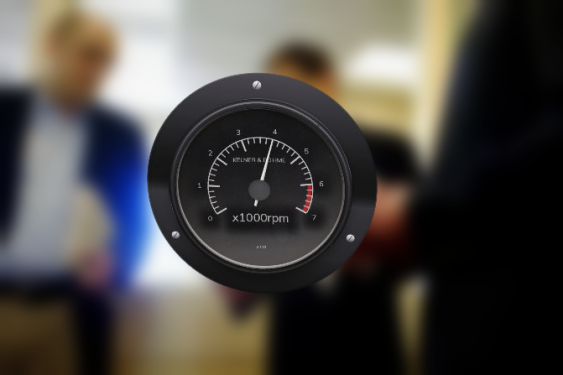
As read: **4000** rpm
